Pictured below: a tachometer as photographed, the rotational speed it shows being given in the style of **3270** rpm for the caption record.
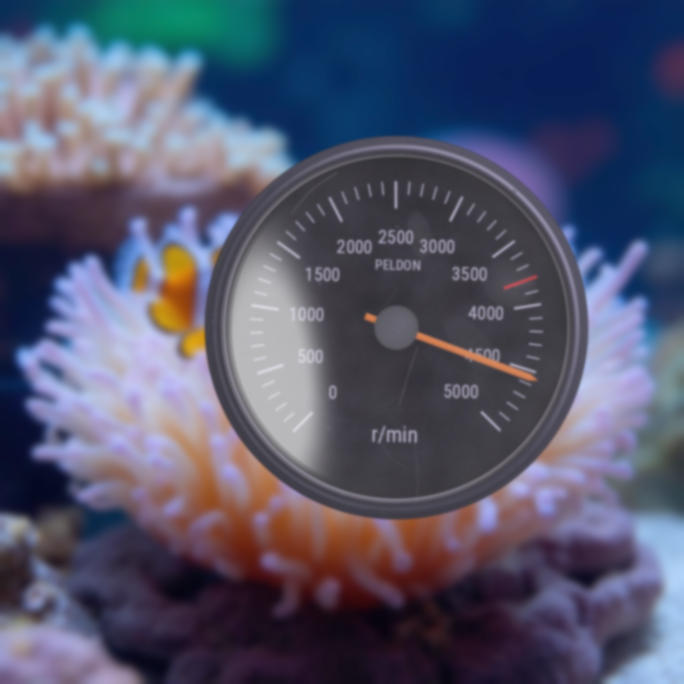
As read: **4550** rpm
